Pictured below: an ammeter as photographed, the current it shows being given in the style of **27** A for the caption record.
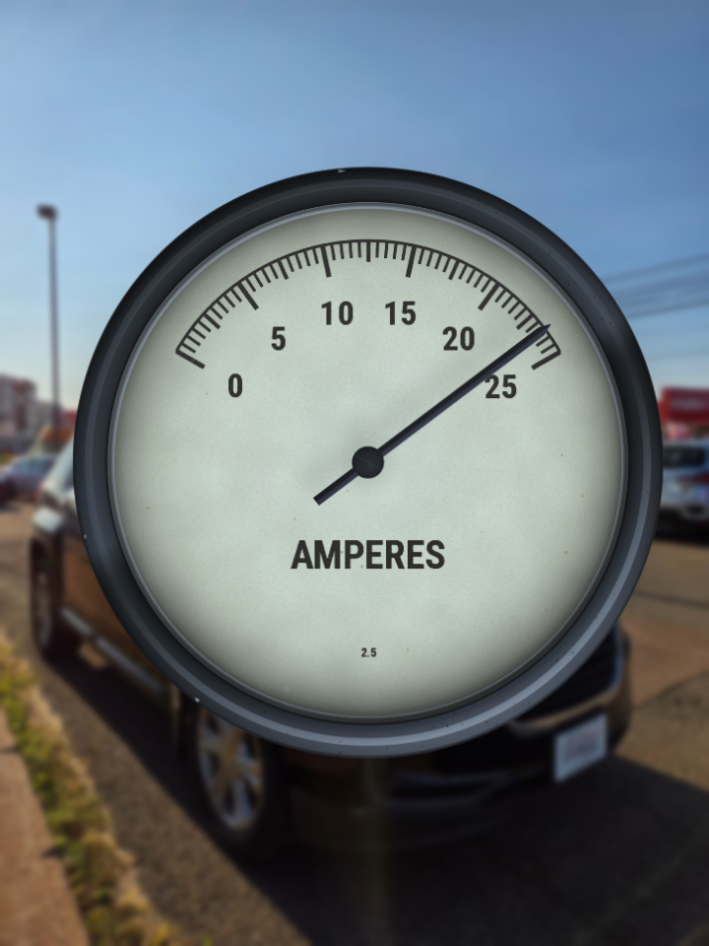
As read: **23.5** A
